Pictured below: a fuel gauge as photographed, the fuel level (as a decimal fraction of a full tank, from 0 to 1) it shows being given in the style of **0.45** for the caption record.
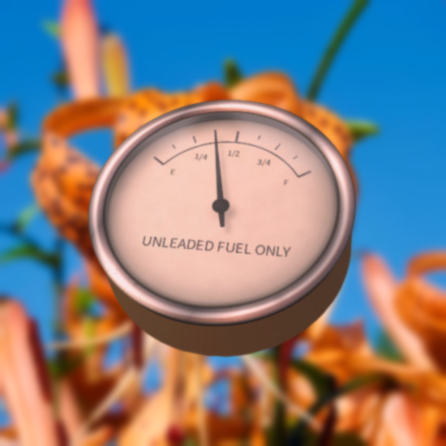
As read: **0.375**
